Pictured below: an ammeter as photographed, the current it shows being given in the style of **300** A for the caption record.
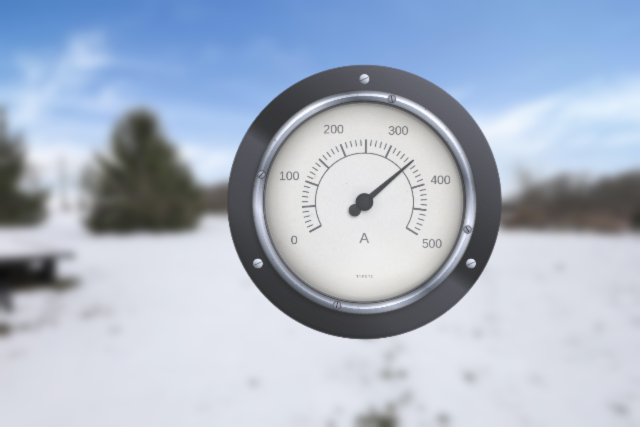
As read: **350** A
